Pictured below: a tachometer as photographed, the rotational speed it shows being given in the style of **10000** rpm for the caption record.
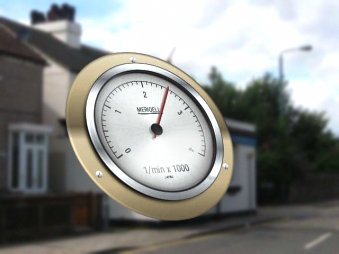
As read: **2500** rpm
